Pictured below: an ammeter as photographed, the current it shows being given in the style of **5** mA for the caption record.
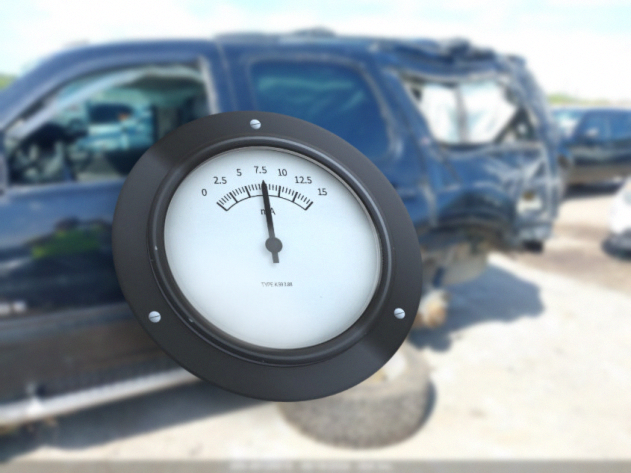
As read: **7.5** mA
